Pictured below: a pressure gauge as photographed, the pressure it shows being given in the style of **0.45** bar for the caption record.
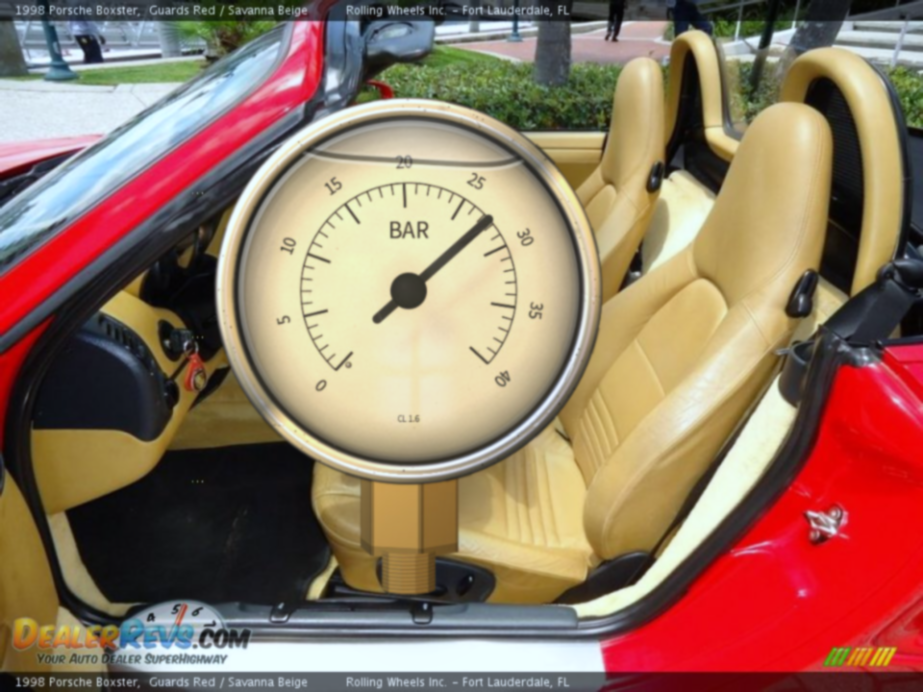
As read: **27.5** bar
